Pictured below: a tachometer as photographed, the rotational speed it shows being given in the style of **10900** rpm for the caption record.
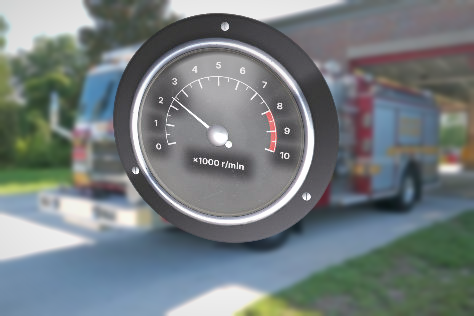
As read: **2500** rpm
